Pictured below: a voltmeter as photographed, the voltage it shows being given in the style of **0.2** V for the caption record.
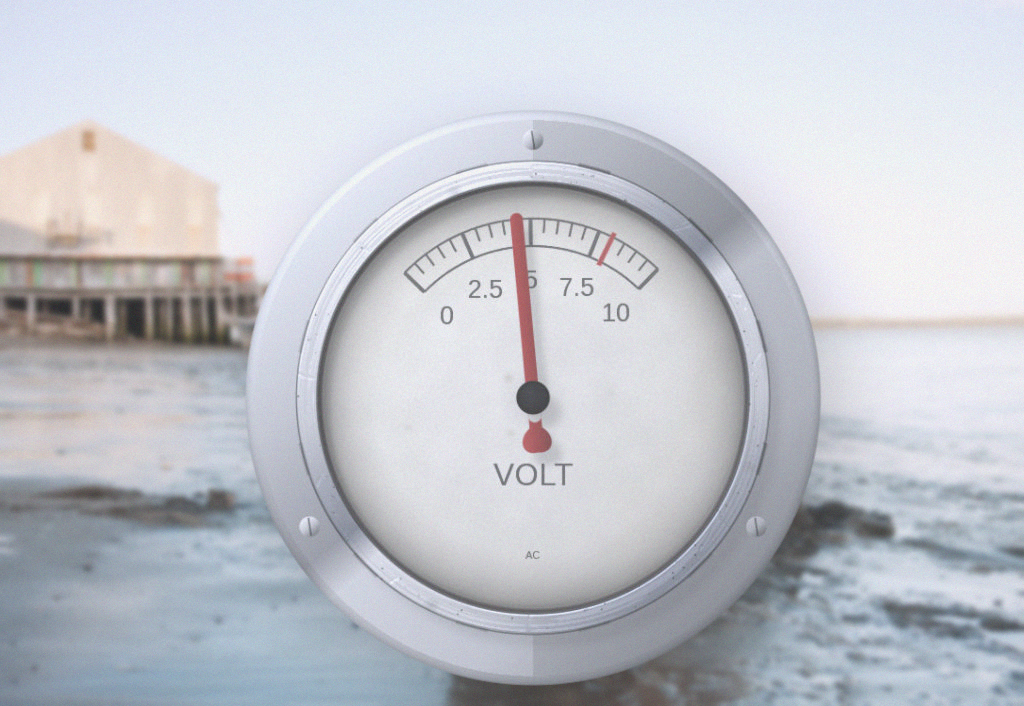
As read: **4.5** V
